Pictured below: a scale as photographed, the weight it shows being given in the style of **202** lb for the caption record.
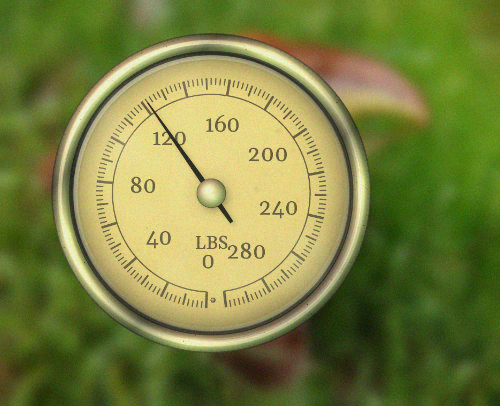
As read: **122** lb
